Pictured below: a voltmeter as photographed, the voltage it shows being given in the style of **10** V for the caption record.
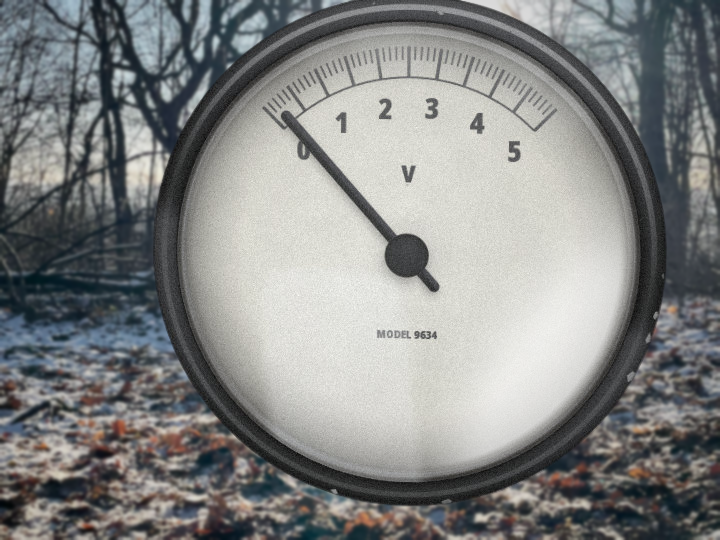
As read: **0.2** V
